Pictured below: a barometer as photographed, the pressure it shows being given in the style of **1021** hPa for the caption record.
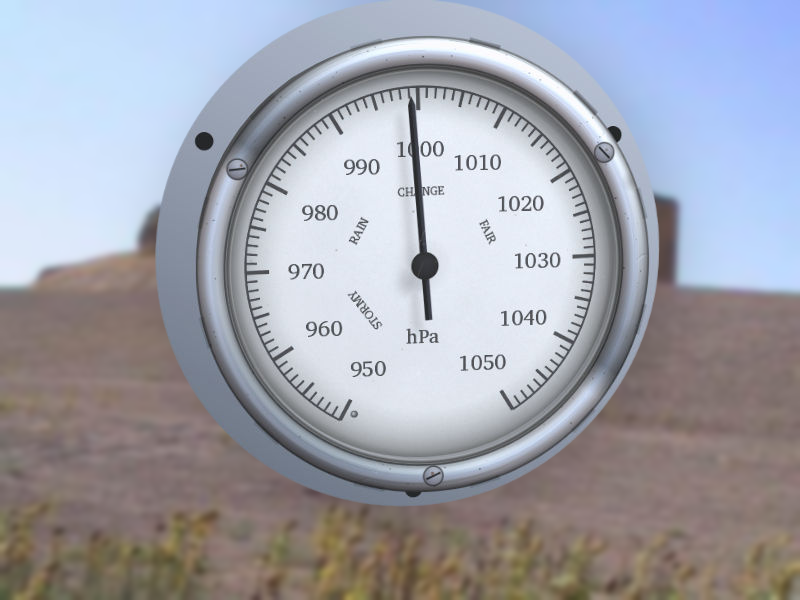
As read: **999** hPa
